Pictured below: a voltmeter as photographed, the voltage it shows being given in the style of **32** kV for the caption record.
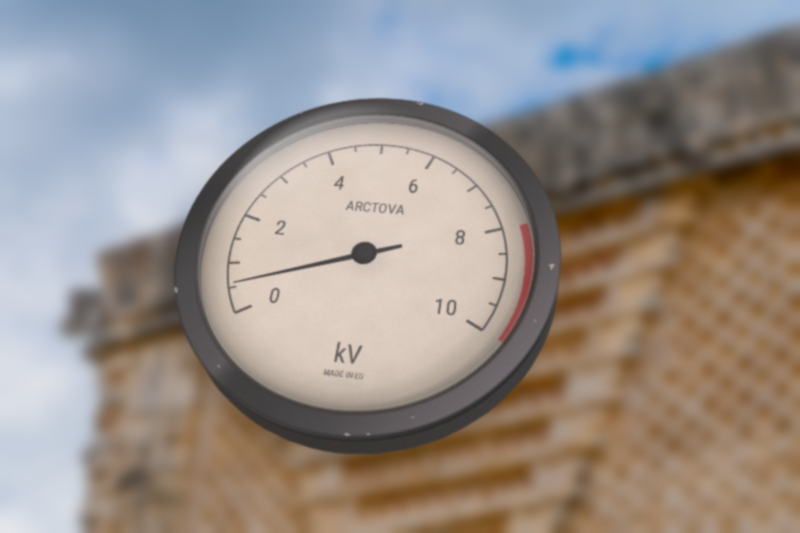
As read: **0.5** kV
